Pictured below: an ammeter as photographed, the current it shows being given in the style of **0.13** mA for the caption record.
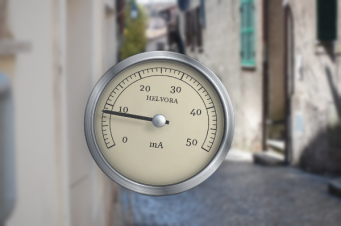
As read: **8** mA
